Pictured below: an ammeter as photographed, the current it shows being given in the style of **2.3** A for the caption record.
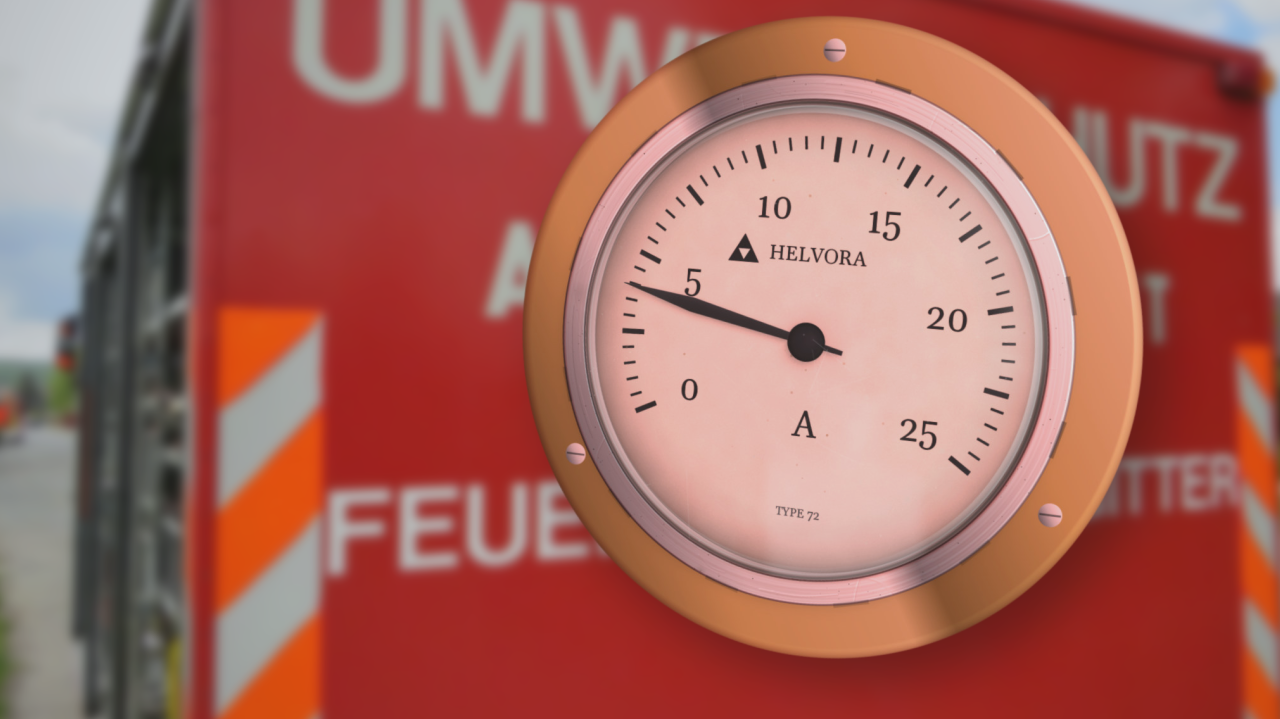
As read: **4** A
